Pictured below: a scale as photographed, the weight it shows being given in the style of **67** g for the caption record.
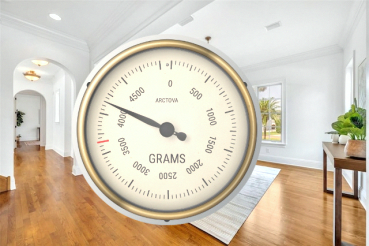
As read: **4150** g
